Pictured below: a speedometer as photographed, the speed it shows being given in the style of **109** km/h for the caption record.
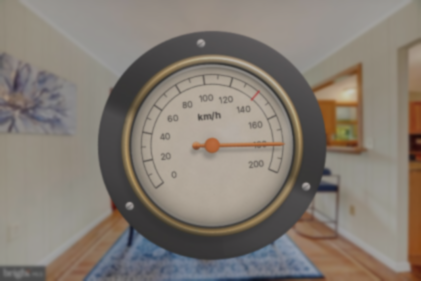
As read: **180** km/h
